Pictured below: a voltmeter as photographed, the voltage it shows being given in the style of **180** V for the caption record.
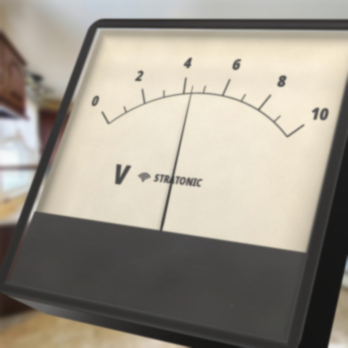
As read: **4.5** V
